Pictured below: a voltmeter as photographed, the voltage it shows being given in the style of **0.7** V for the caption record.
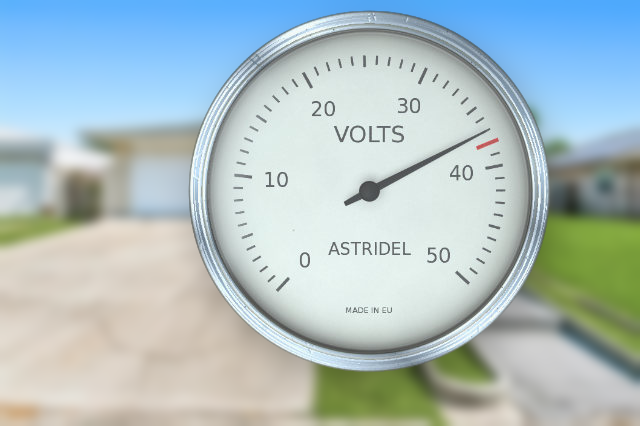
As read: **37** V
